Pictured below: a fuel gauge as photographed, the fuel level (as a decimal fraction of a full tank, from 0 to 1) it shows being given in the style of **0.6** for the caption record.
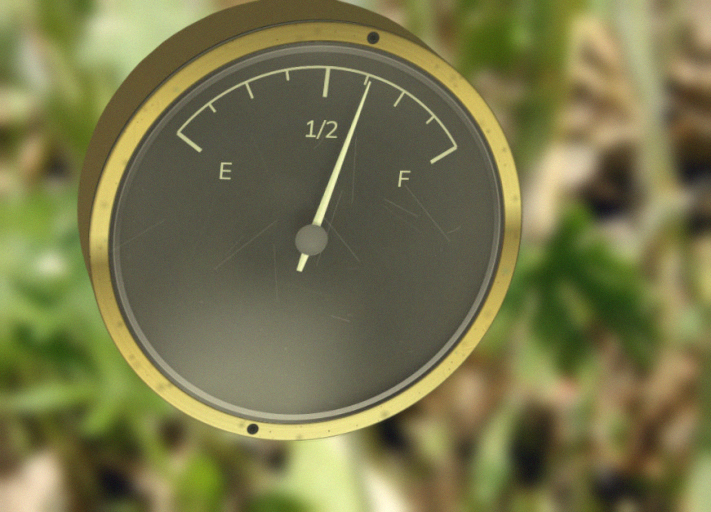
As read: **0.625**
